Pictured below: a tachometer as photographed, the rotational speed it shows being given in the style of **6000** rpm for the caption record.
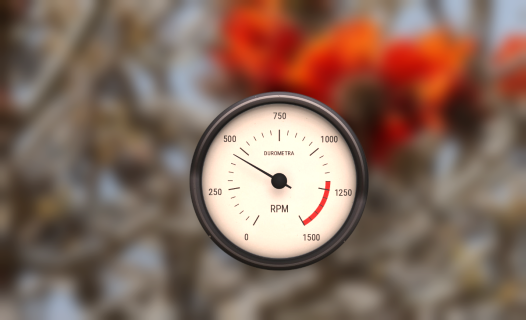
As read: **450** rpm
